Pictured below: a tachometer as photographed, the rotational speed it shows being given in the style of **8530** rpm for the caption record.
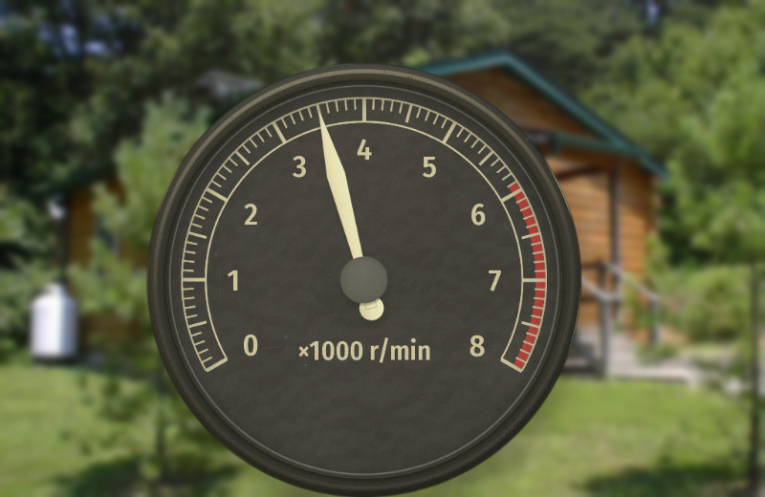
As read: **3500** rpm
